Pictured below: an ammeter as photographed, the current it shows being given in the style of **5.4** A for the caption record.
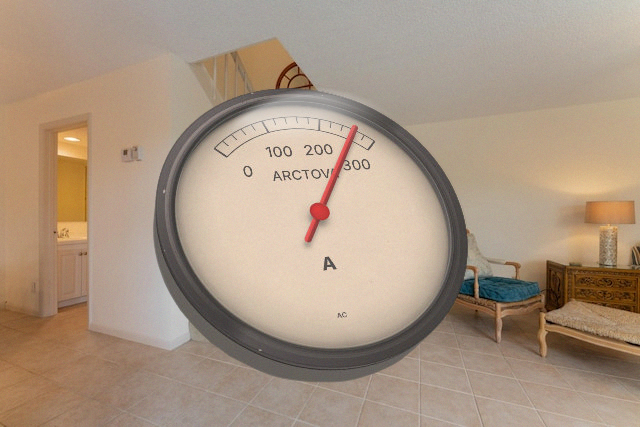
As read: **260** A
